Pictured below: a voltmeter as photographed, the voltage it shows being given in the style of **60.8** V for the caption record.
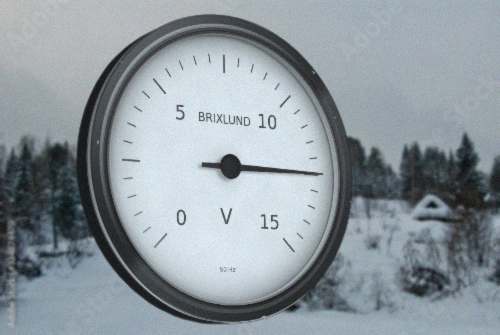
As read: **12.5** V
